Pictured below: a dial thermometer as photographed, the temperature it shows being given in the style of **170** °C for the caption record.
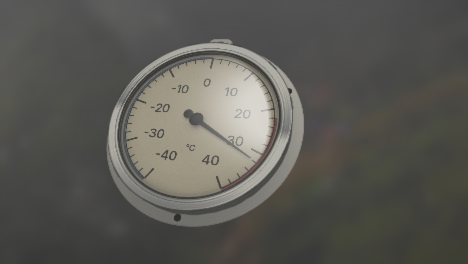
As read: **32** °C
